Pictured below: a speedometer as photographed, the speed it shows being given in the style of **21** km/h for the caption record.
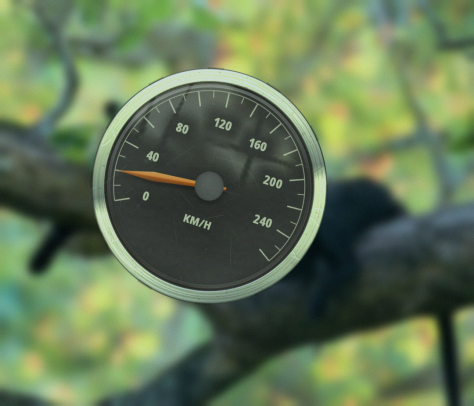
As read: **20** km/h
